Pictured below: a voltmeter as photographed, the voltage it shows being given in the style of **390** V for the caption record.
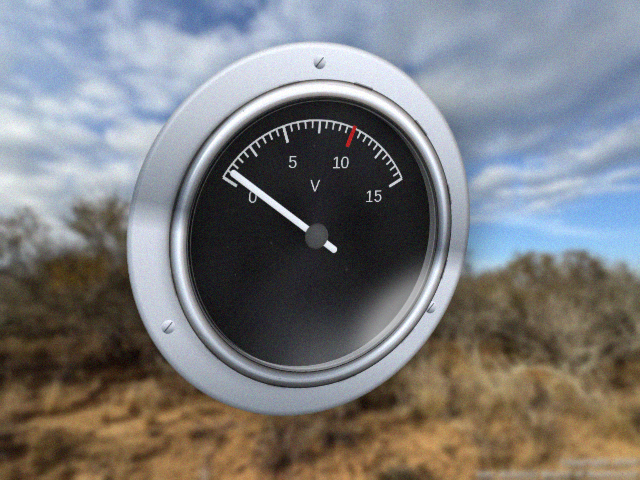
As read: **0.5** V
